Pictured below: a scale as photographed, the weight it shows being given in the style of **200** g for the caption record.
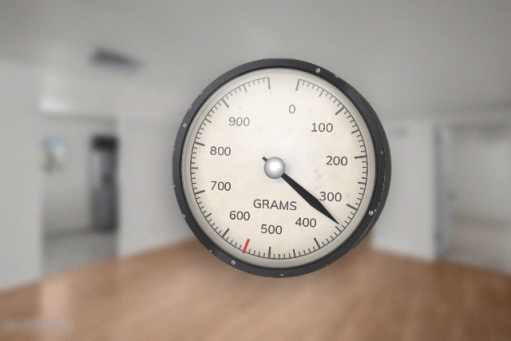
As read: **340** g
